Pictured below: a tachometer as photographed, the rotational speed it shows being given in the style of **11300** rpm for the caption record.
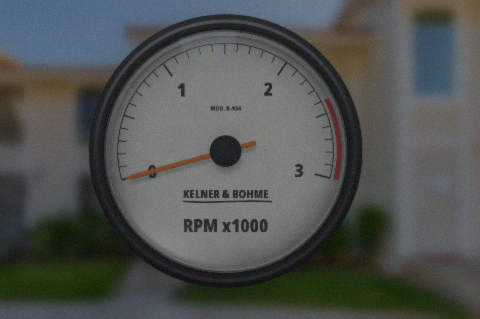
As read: **0** rpm
